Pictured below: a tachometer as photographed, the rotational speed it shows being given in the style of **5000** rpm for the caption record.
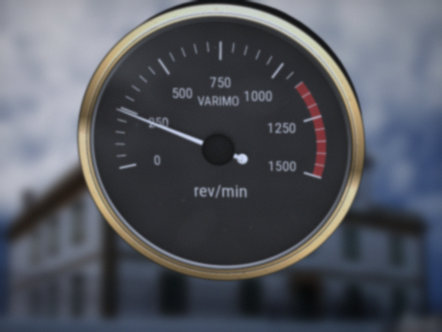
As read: **250** rpm
